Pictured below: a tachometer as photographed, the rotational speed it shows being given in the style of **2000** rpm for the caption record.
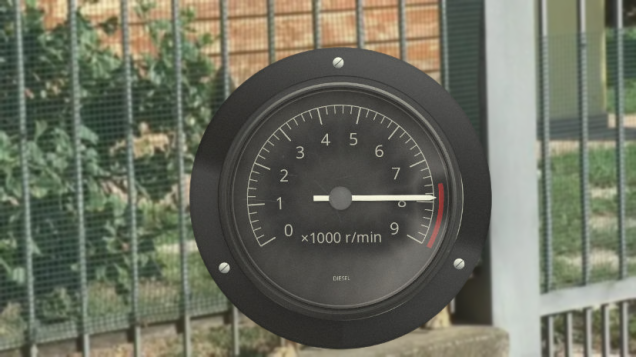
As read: **7900** rpm
